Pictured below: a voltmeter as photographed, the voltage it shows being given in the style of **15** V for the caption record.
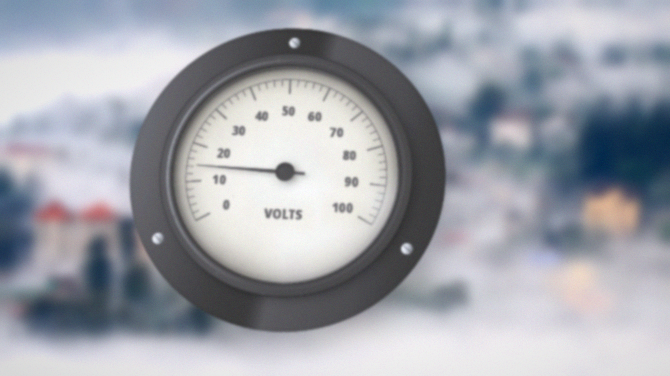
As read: **14** V
